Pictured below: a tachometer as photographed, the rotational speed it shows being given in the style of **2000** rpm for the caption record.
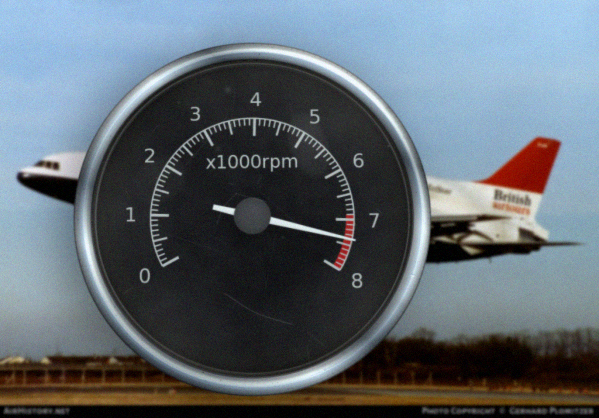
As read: **7400** rpm
